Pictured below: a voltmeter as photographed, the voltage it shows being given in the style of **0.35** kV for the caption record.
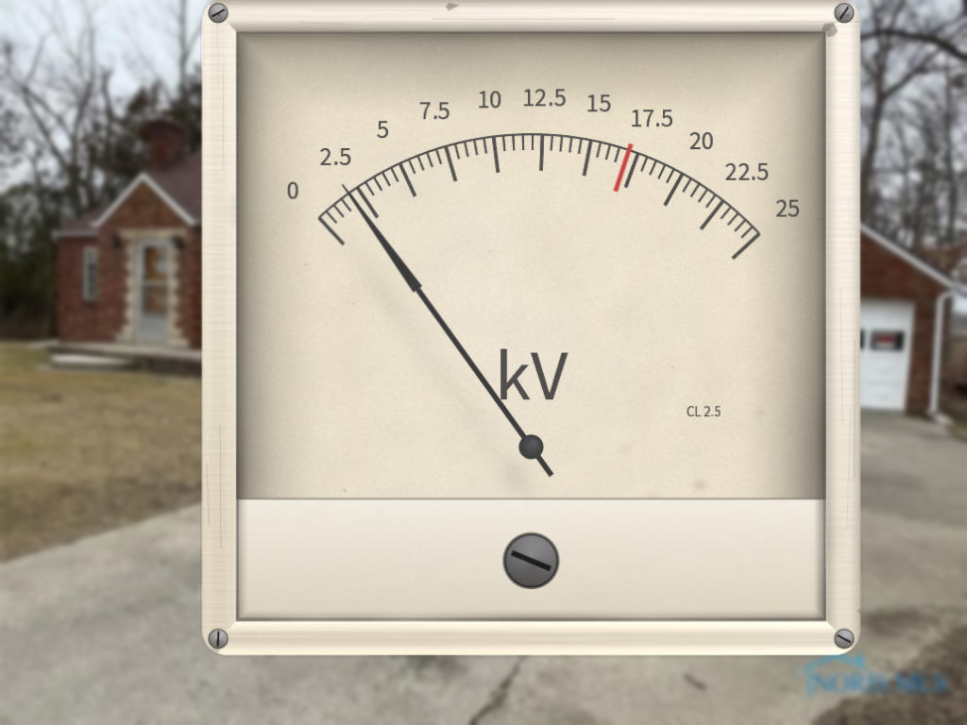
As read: **2** kV
